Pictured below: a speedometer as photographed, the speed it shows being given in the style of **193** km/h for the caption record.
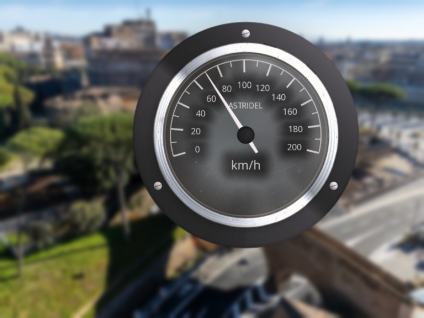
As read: **70** km/h
